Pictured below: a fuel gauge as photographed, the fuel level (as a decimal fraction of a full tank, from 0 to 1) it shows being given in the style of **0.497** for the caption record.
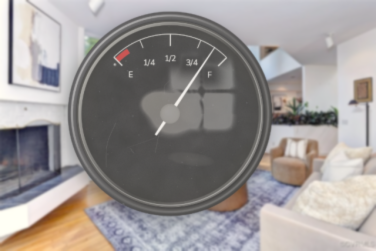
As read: **0.875**
